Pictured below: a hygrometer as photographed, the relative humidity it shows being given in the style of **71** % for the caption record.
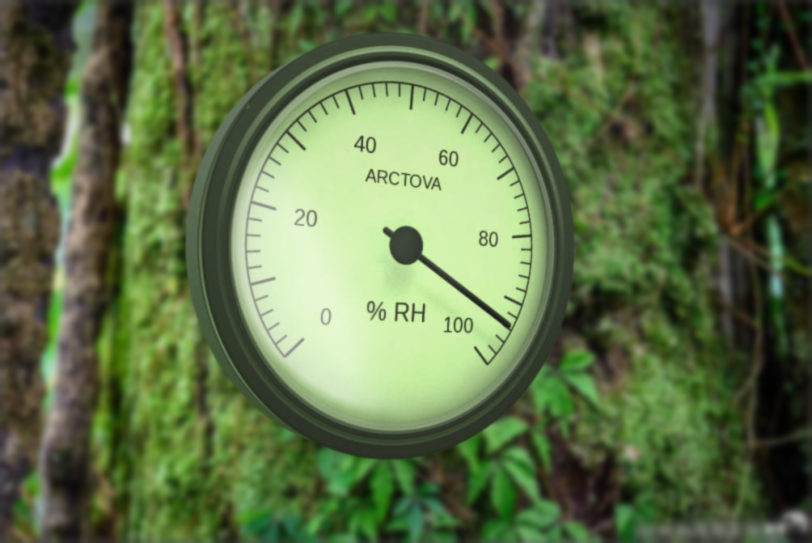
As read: **94** %
